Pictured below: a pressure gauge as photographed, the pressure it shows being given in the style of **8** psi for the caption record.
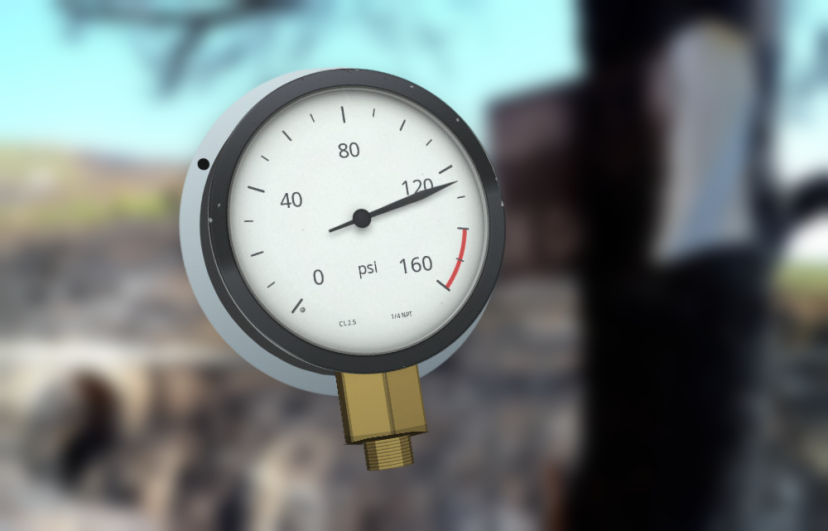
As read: **125** psi
